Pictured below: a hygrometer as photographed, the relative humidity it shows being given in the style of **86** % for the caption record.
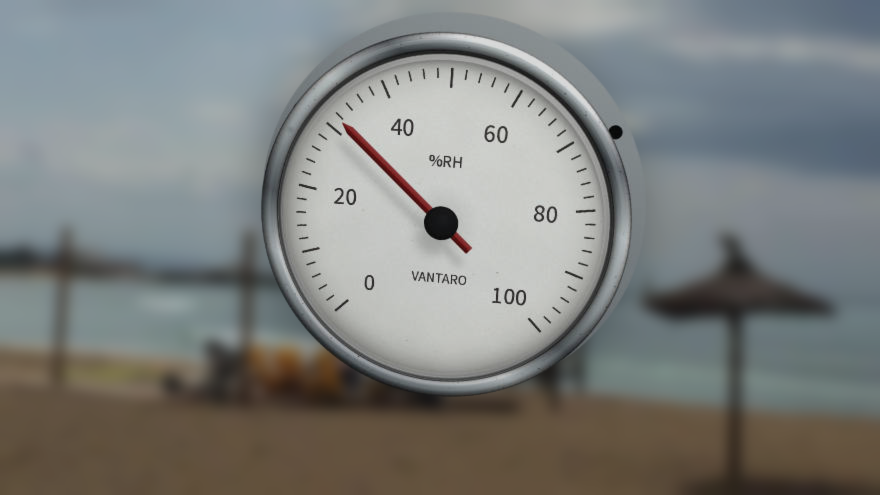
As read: **32** %
